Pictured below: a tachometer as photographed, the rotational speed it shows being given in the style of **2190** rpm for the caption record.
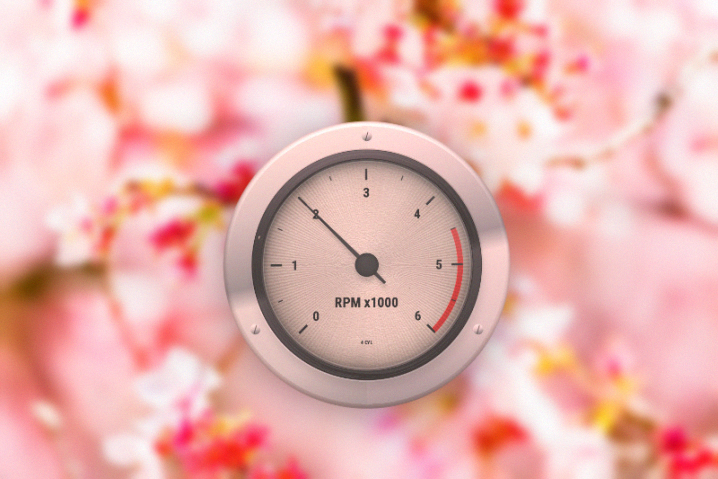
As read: **2000** rpm
